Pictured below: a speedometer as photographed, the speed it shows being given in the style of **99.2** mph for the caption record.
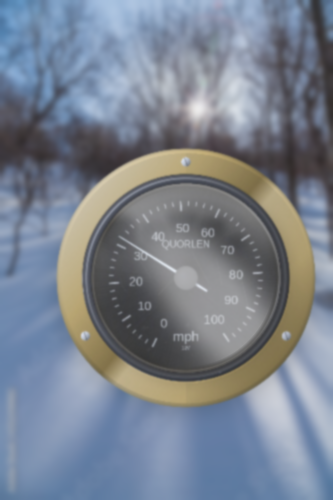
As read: **32** mph
